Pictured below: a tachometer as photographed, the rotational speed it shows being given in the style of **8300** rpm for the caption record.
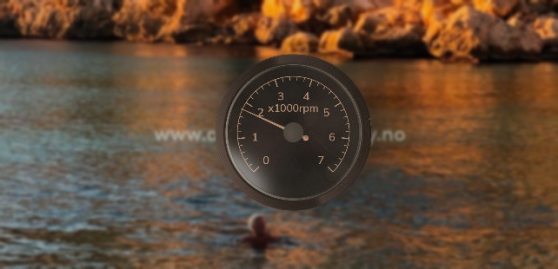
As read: **1800** rpm
